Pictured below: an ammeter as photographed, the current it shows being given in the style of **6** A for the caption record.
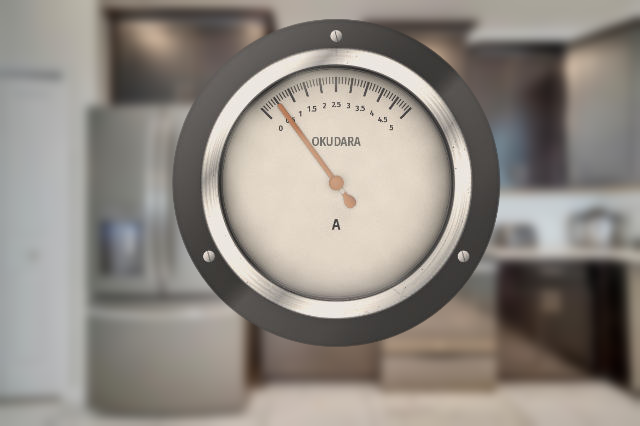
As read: **0.5** A
